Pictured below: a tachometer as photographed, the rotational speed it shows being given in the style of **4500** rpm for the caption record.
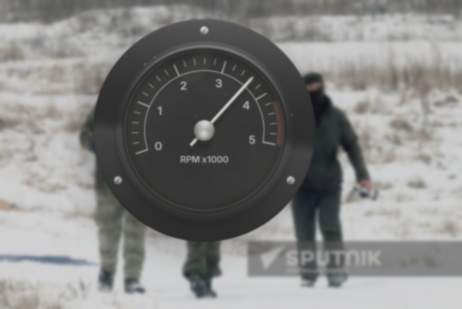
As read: **3600** rpm
